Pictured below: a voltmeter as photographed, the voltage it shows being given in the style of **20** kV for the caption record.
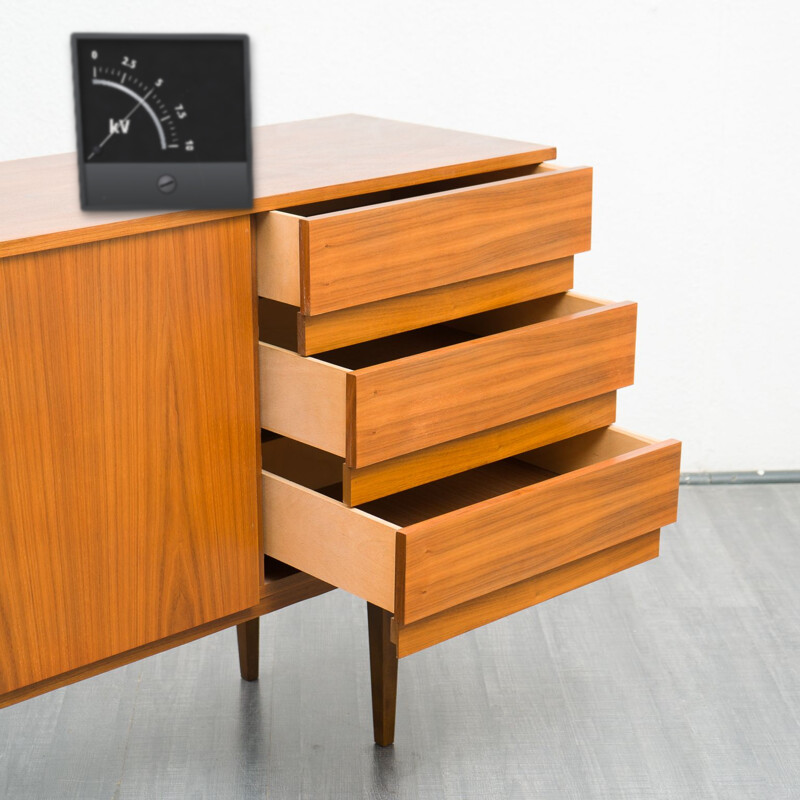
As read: **5** kV
